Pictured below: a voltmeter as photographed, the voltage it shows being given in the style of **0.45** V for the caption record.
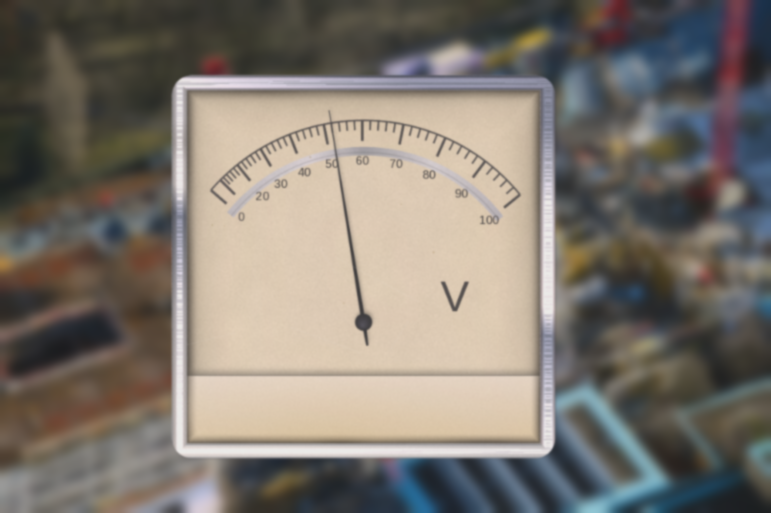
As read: **52** V
